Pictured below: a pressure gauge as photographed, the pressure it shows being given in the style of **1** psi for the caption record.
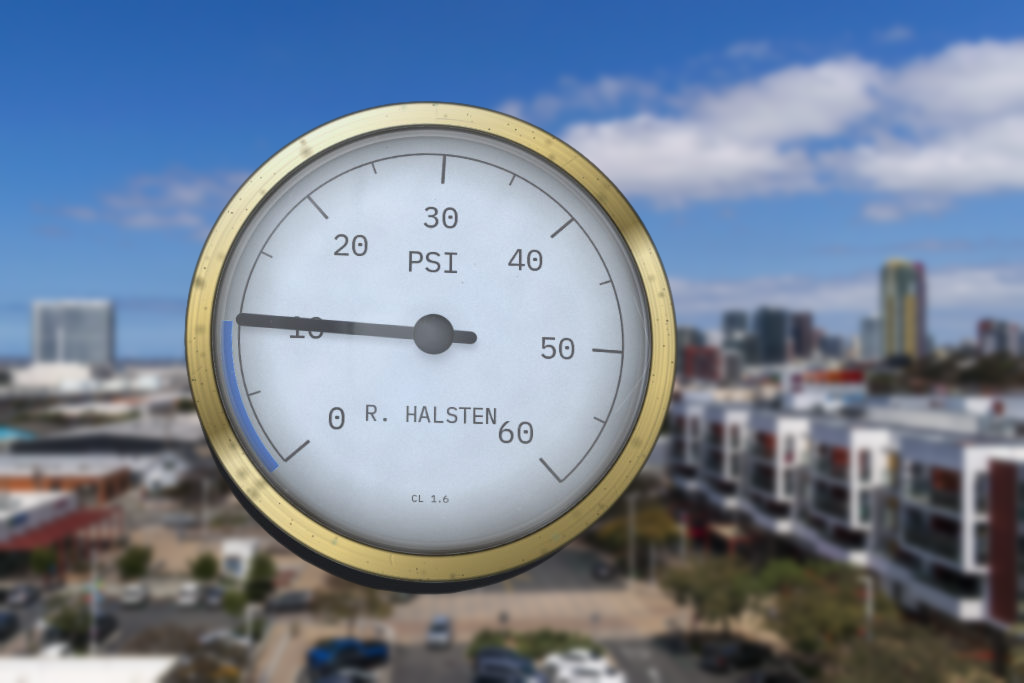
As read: **10** psi
